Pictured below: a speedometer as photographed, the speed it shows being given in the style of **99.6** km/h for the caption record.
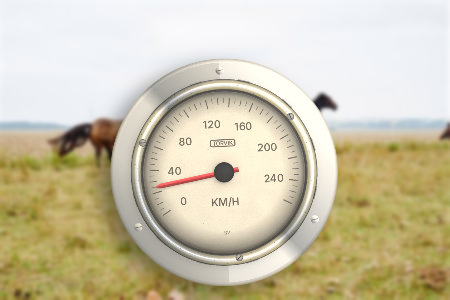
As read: **25** km/h
